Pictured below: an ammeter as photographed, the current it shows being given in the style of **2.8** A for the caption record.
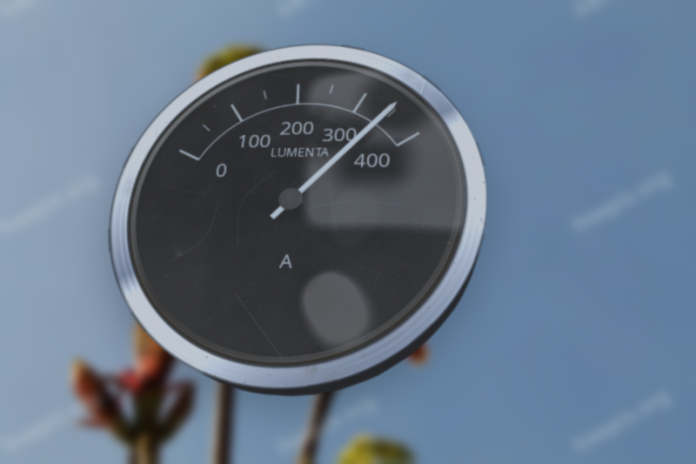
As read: **350** A
